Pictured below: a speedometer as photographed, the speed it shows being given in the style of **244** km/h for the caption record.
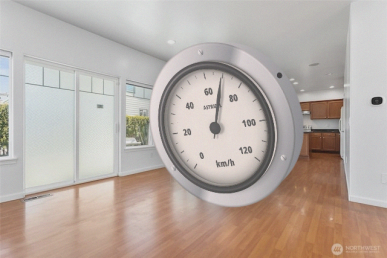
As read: **70** km/h
